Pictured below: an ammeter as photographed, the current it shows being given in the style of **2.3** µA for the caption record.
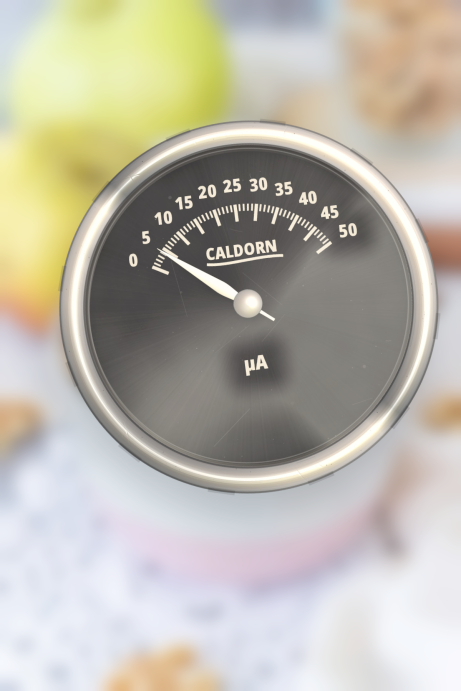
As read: **4** µA
